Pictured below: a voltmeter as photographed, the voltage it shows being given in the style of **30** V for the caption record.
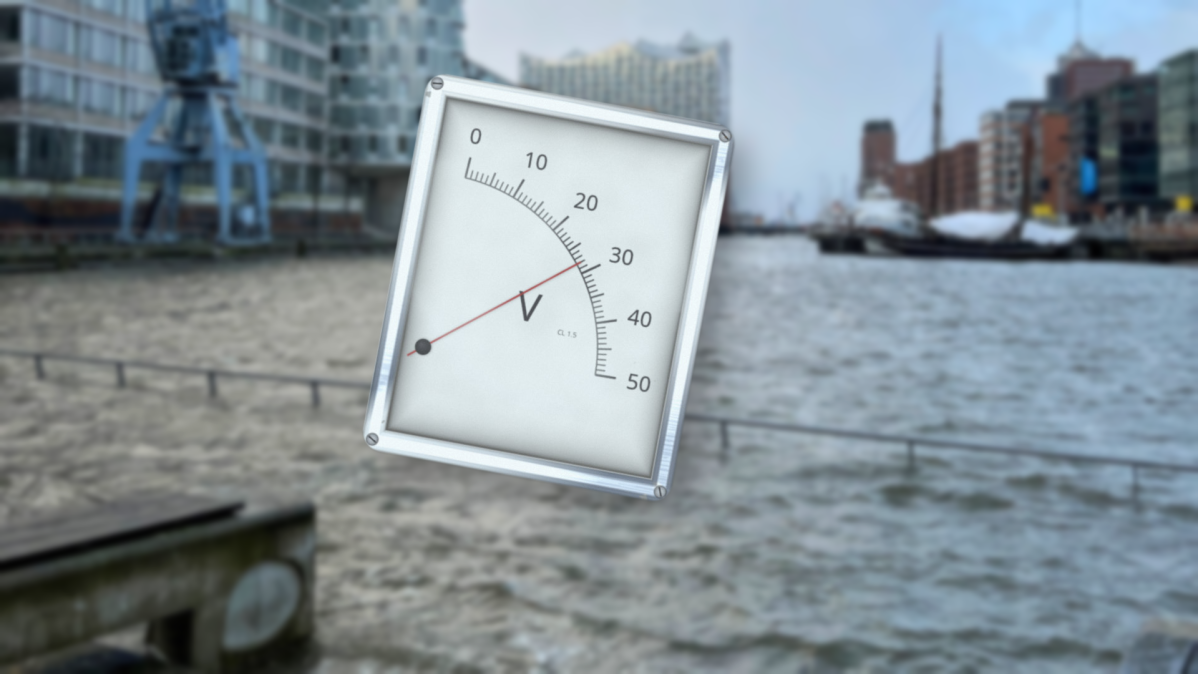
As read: **28** V
